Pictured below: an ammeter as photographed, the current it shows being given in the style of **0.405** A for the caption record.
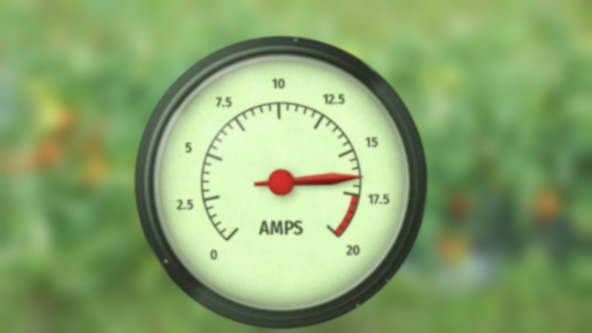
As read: **16.5** A
